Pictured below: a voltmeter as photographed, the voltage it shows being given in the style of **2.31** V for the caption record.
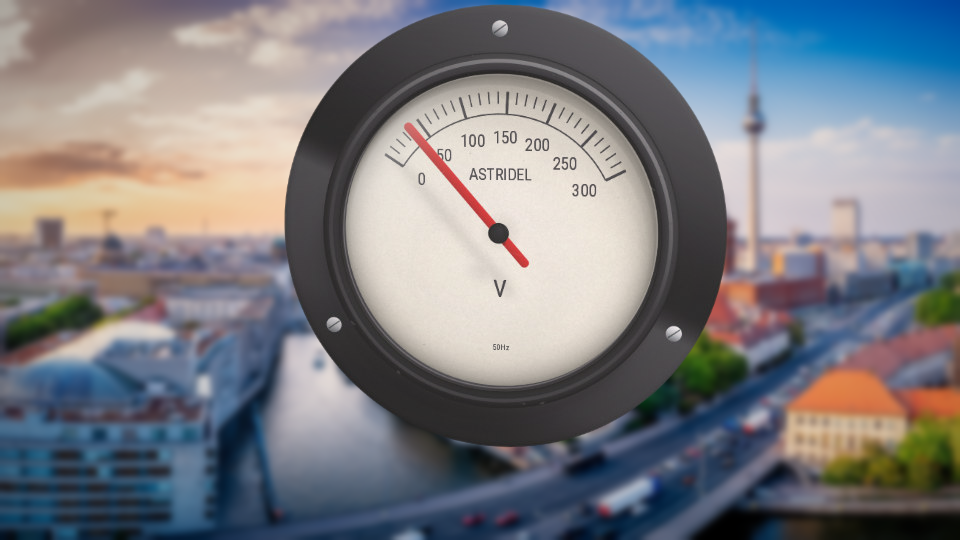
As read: **40** V
